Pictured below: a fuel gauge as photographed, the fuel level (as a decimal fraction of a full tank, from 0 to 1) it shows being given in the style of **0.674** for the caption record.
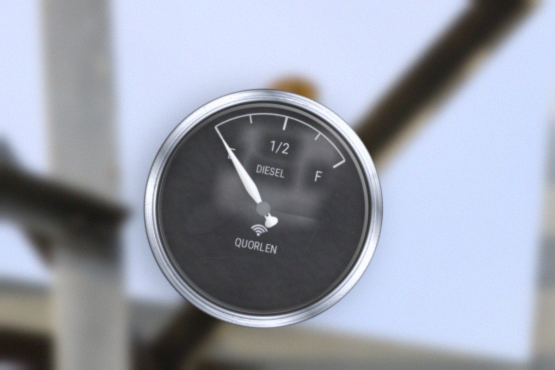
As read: **0**
